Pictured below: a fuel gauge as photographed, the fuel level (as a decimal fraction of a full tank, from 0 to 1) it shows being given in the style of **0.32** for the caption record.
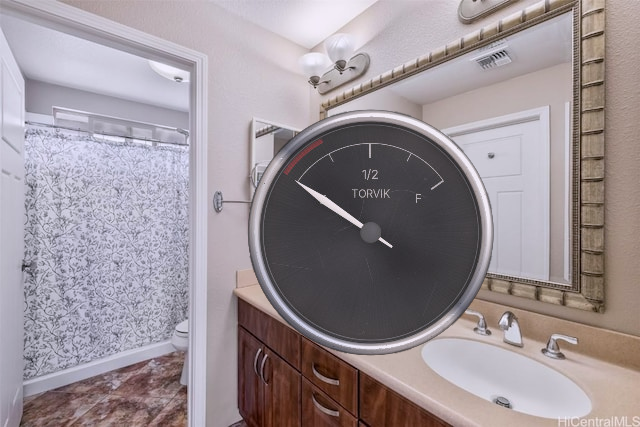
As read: **0**
